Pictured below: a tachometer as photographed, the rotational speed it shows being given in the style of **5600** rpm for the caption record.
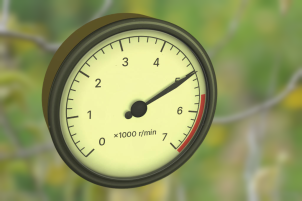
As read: **5000** rpm
